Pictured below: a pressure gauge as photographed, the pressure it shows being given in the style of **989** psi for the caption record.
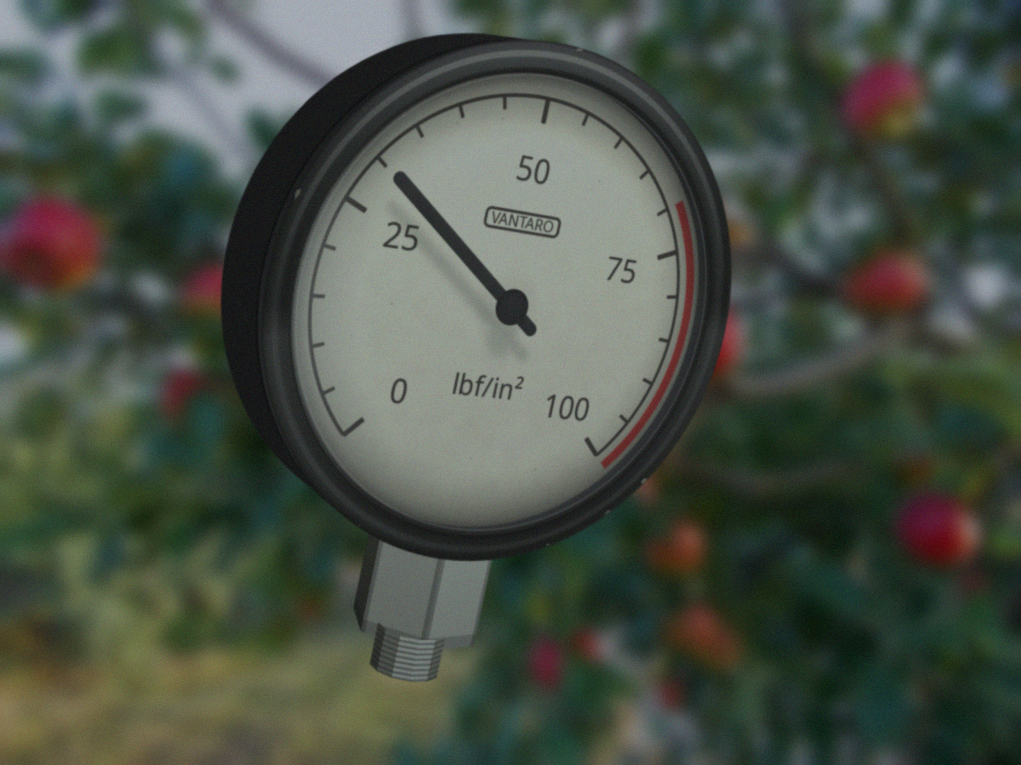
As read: **30** psi
